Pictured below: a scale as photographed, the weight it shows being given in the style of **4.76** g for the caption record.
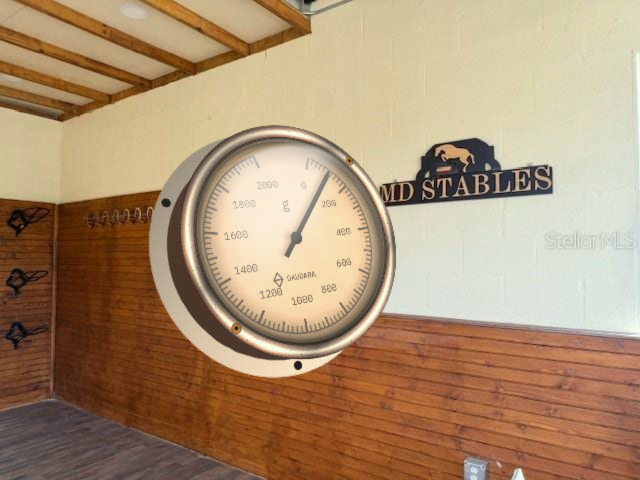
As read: **100** g
